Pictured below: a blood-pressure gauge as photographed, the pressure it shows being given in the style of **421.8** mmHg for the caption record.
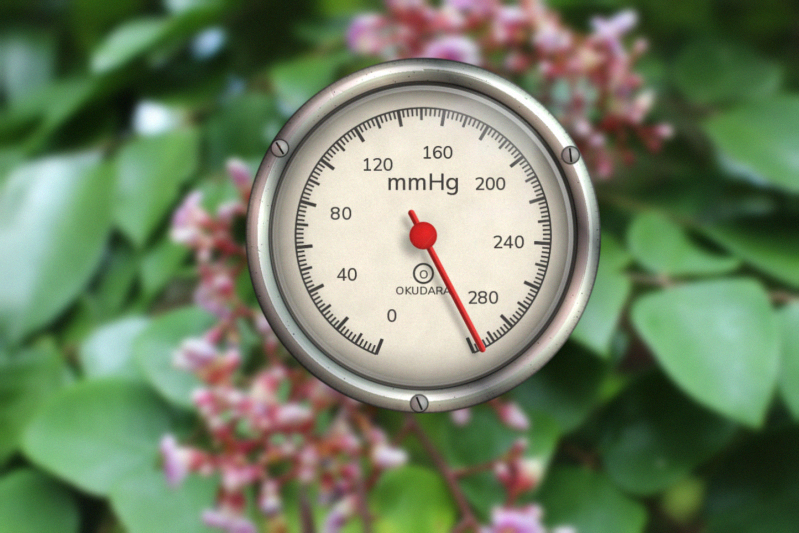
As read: **296** mmHg
